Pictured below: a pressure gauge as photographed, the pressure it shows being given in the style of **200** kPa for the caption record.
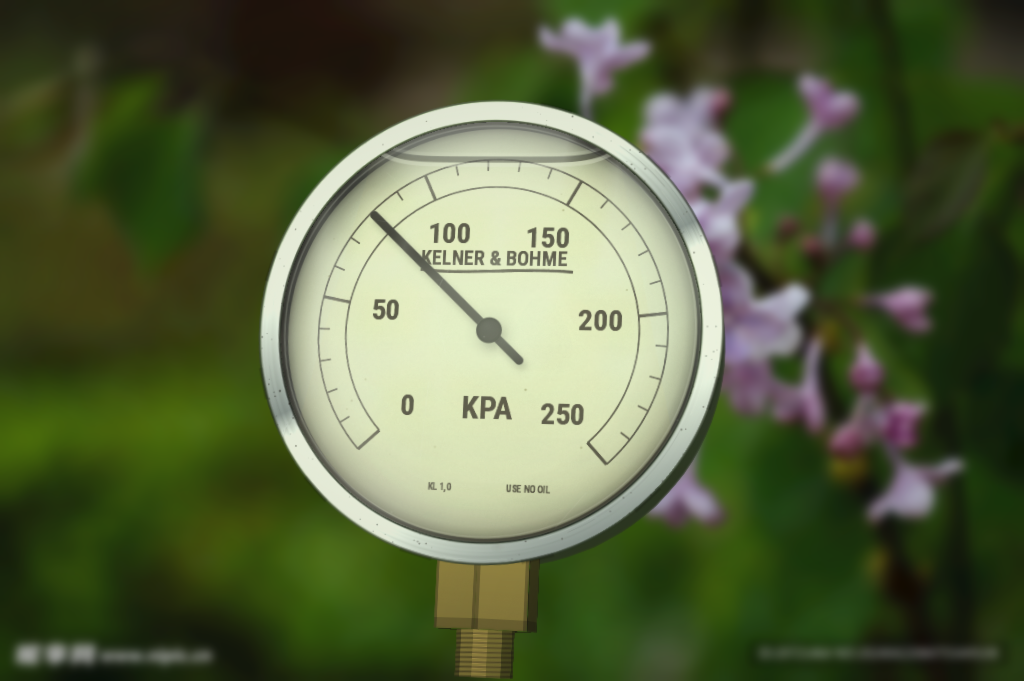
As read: **80** kPa
